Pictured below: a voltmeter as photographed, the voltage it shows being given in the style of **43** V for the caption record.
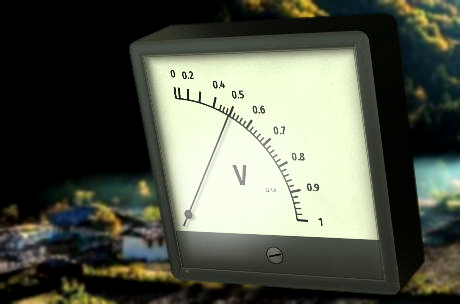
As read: **0.5** V
